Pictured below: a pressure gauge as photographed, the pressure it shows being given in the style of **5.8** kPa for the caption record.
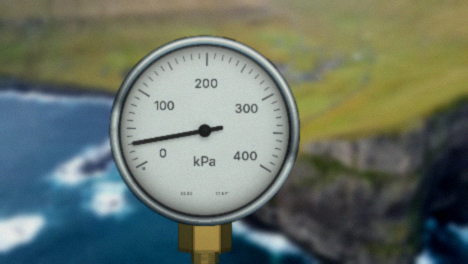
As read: **30** kPa
